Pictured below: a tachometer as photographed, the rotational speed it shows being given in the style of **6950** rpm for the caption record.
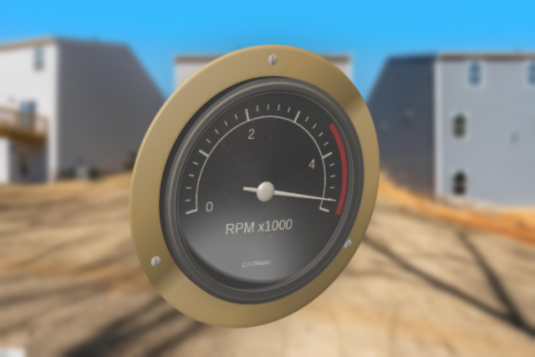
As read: **4800** rpm
